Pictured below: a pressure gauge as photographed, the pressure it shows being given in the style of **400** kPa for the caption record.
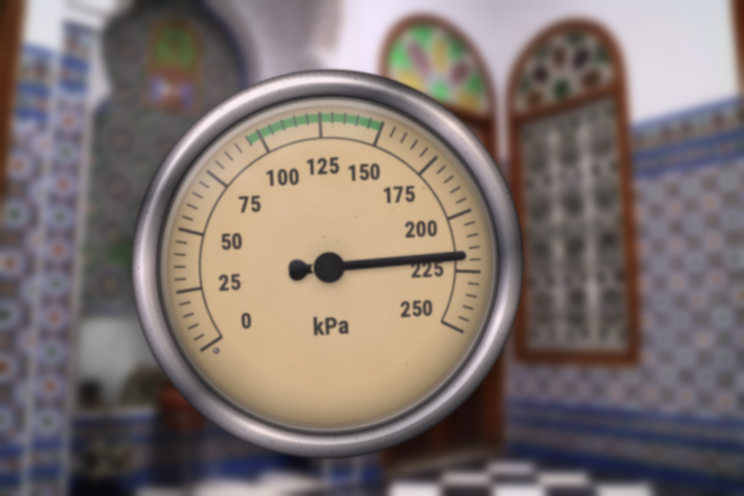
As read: **217.5** kPa
